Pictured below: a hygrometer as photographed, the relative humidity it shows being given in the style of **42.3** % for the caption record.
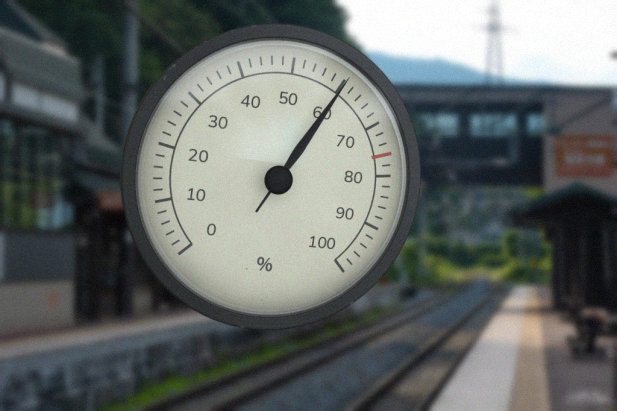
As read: **60** %
